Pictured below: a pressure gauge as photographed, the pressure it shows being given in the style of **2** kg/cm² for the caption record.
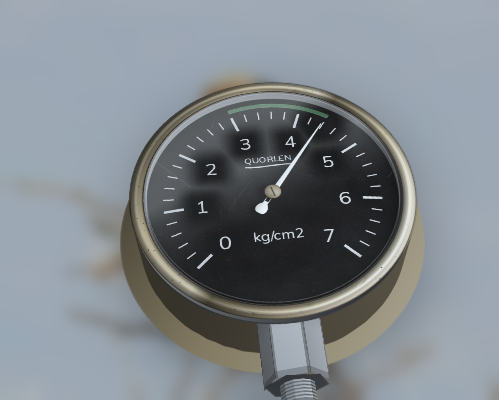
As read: **4.4** kg/cm²
